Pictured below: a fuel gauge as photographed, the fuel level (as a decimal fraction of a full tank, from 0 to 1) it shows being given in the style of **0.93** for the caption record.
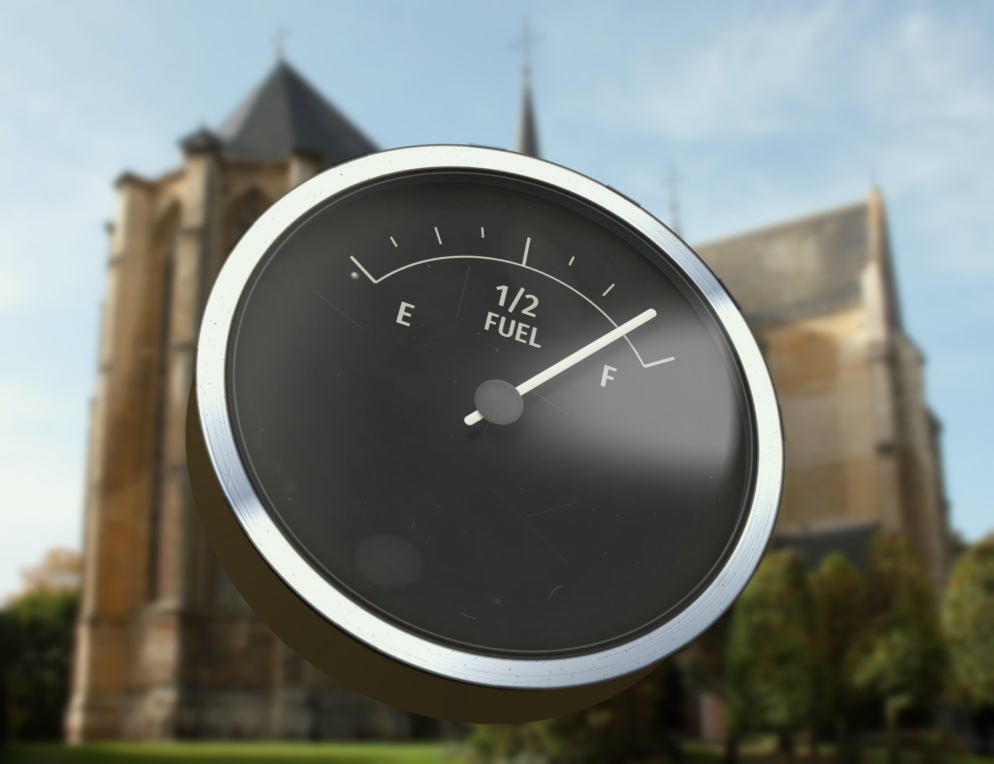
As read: **0.875**
